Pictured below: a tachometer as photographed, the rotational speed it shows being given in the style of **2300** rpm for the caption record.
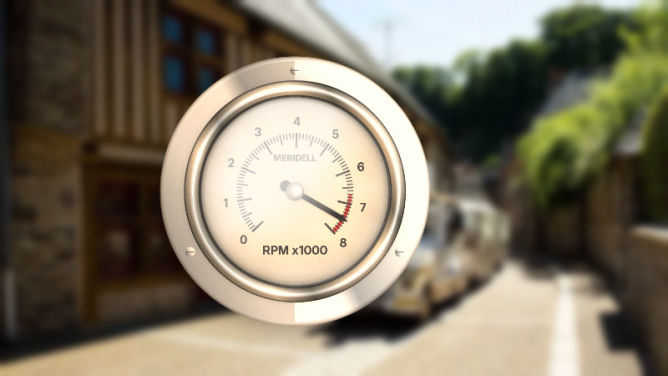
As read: **7500** rpm
